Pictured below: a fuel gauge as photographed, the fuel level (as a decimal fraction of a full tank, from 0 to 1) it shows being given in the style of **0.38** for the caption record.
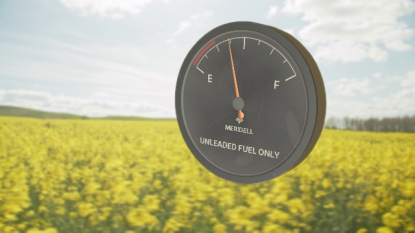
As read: **0.375**
